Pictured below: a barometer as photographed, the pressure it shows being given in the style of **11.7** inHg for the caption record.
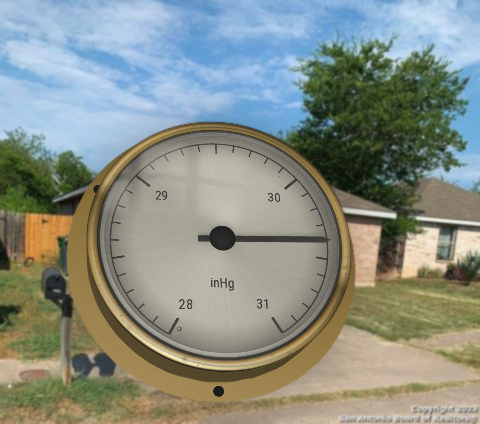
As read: **30.4** inHg
